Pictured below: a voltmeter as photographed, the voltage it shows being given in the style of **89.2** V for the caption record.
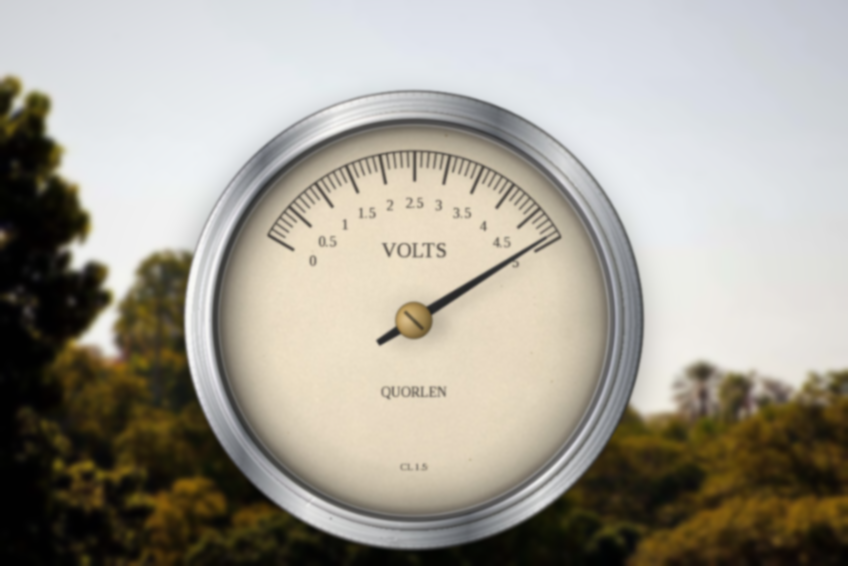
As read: **4.9** V
